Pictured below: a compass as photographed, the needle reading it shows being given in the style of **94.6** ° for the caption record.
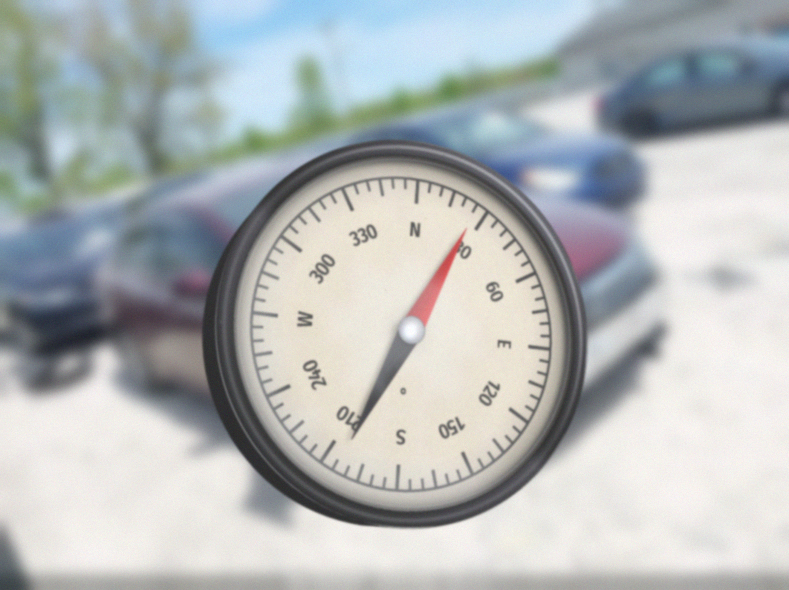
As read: **25** °
